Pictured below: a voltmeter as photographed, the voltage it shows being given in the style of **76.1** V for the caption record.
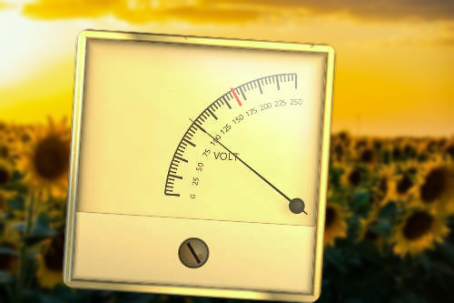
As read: **100** V
